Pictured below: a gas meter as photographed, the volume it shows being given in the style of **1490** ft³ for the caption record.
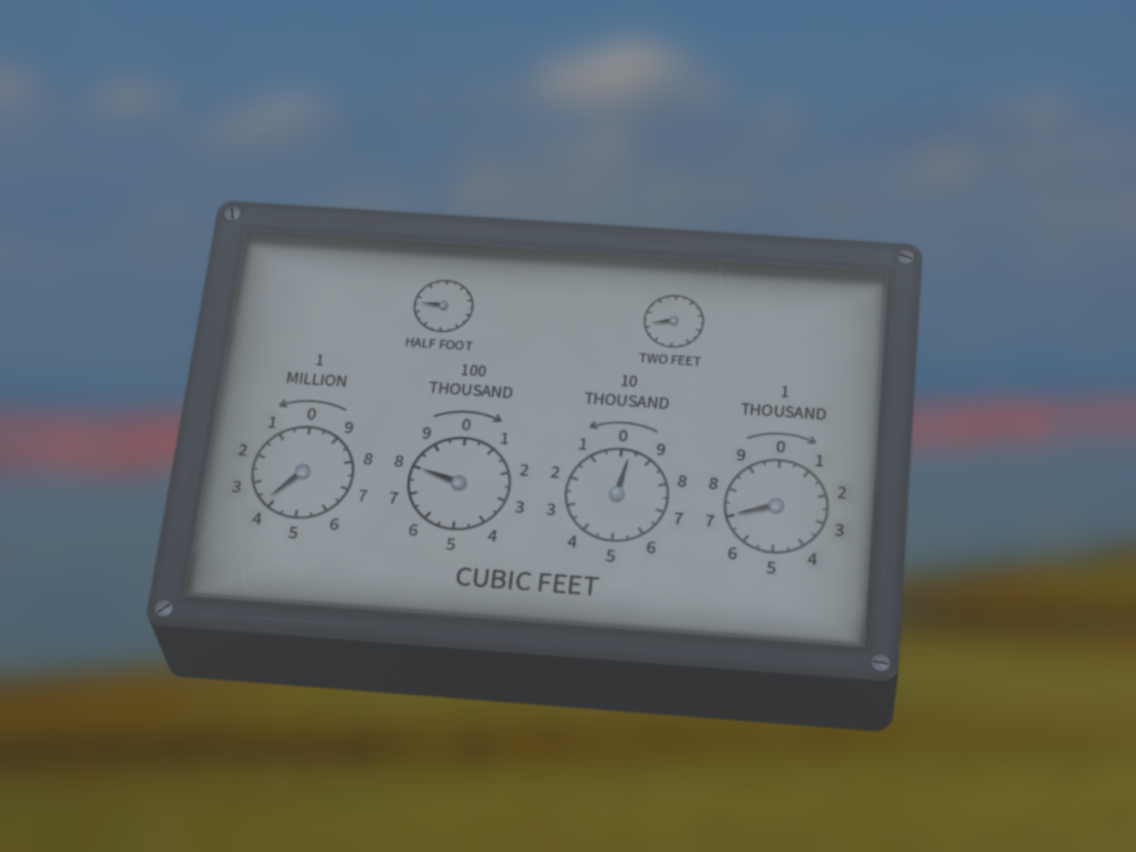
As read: **379700** ft³
